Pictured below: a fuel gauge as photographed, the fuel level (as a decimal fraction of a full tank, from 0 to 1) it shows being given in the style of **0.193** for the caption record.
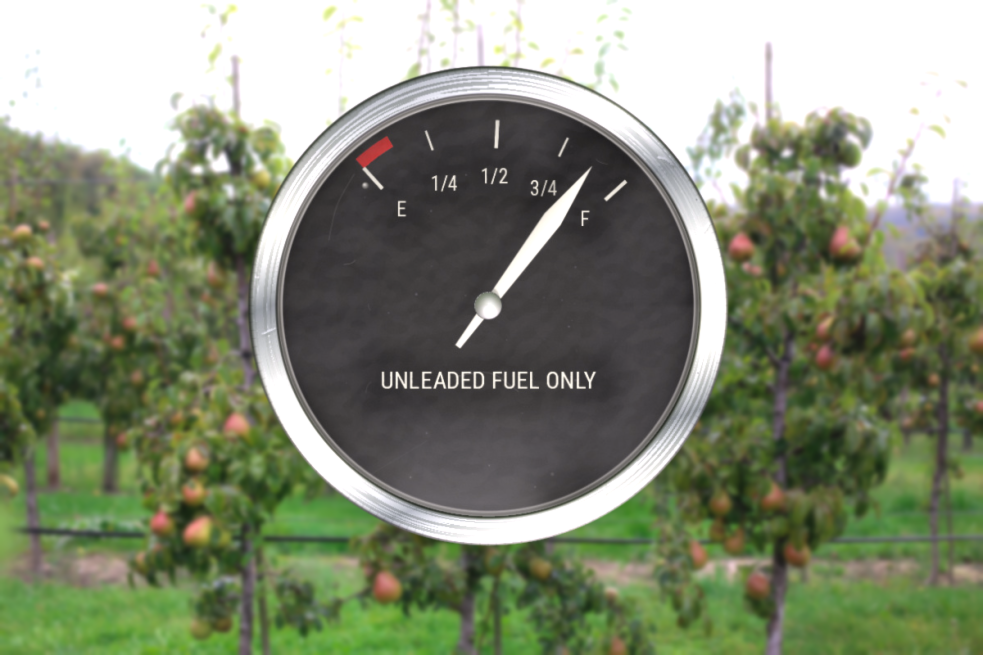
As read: **0.875**
